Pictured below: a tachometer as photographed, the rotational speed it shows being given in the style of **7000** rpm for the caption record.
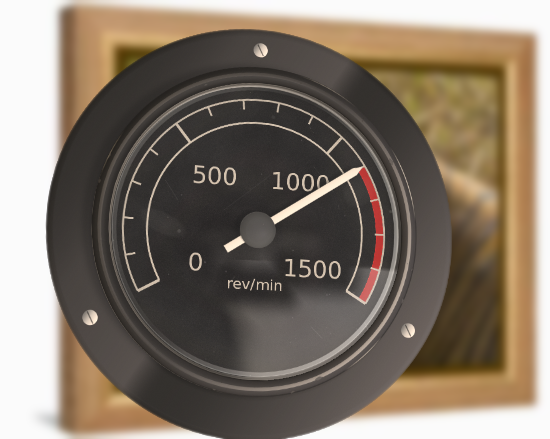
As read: **1100** rpm
